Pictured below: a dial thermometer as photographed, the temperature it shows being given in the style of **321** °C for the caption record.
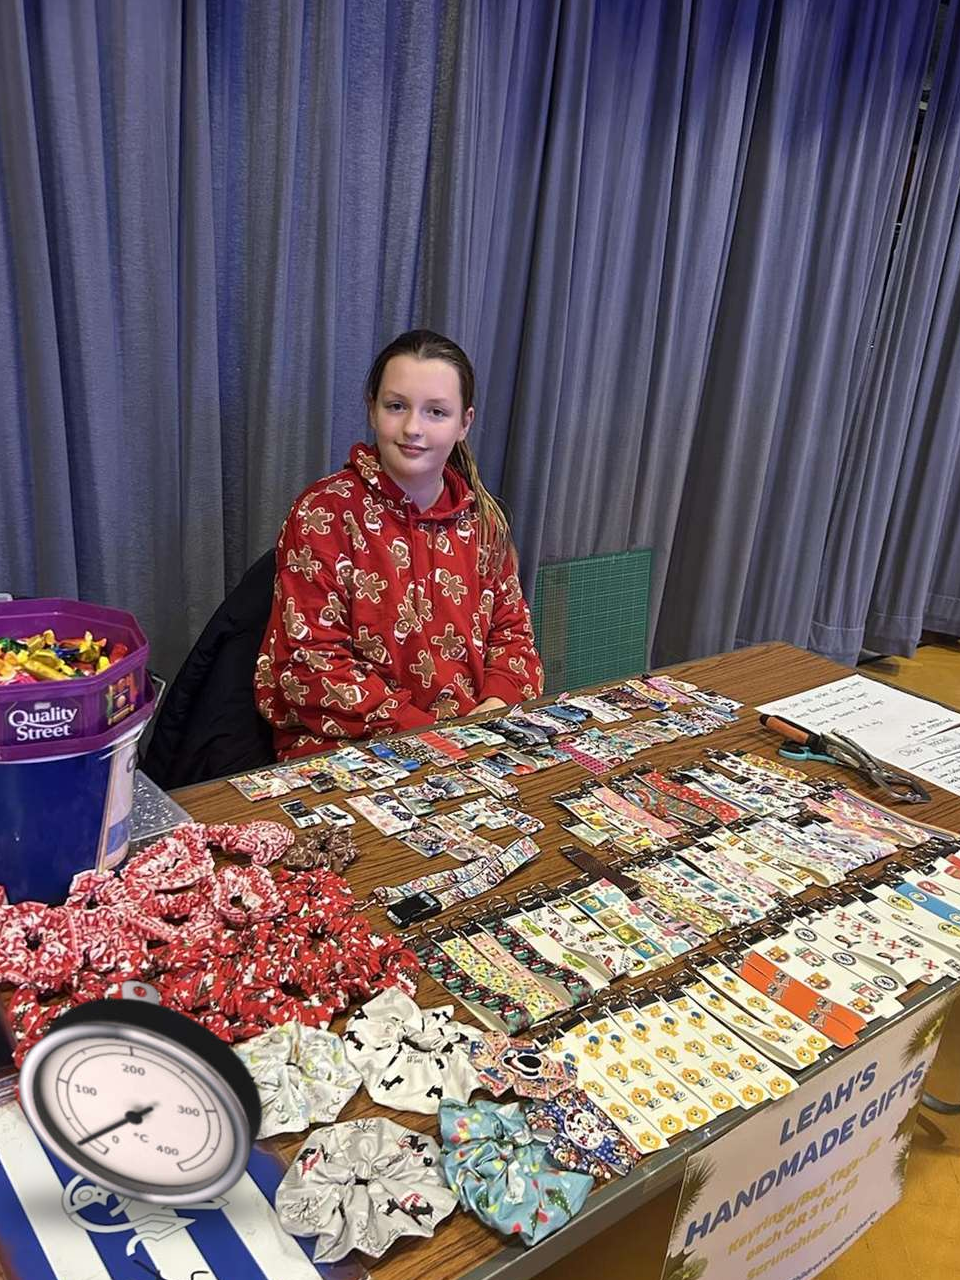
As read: **25** °C
